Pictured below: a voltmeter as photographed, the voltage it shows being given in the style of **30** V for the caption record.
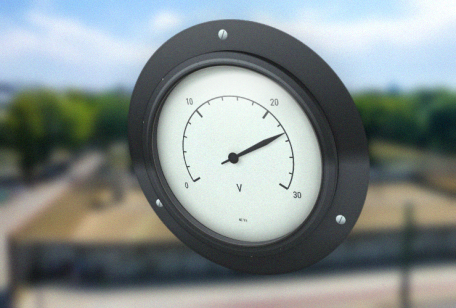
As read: **23** V
